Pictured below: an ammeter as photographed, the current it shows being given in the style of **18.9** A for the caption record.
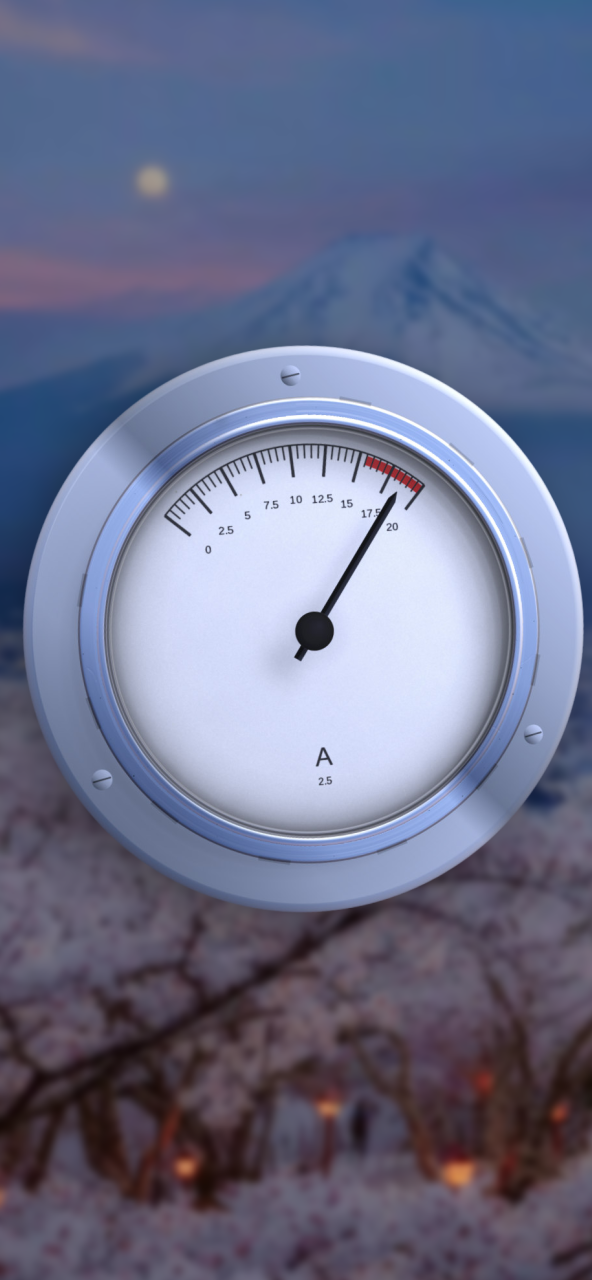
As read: **18.5** A
